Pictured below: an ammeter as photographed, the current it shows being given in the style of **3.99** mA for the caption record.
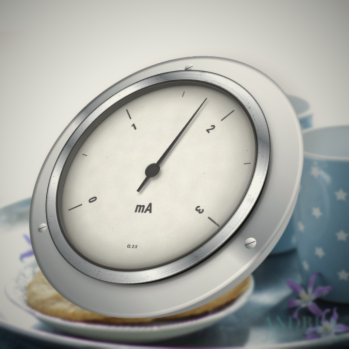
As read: **1.75** mA
